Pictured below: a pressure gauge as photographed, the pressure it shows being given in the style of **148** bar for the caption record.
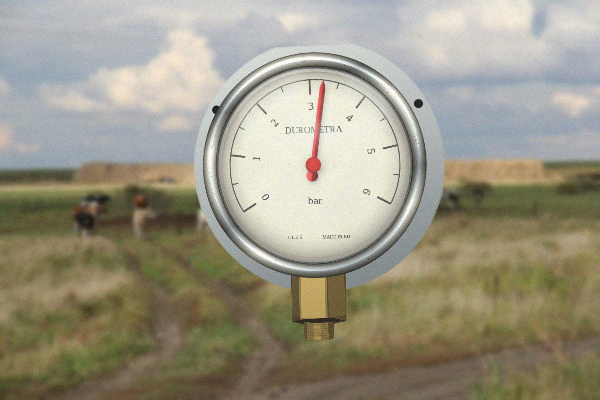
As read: **3.25** bar
